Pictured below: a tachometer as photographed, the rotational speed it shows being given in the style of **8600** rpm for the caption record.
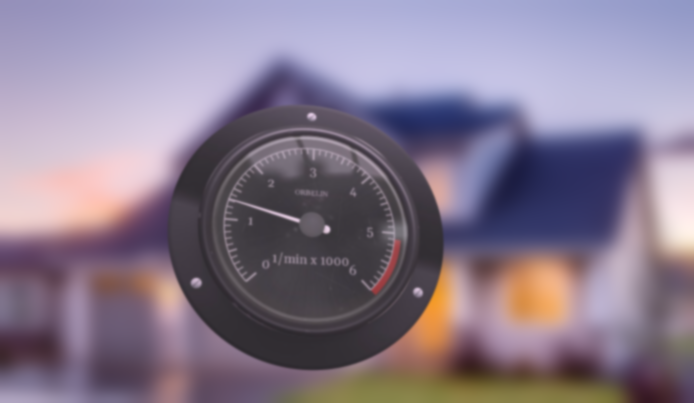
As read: **1300** rpm
